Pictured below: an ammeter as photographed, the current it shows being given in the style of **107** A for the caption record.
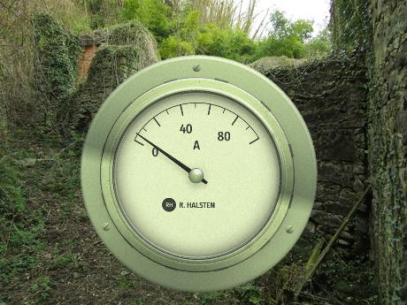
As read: **5** A
